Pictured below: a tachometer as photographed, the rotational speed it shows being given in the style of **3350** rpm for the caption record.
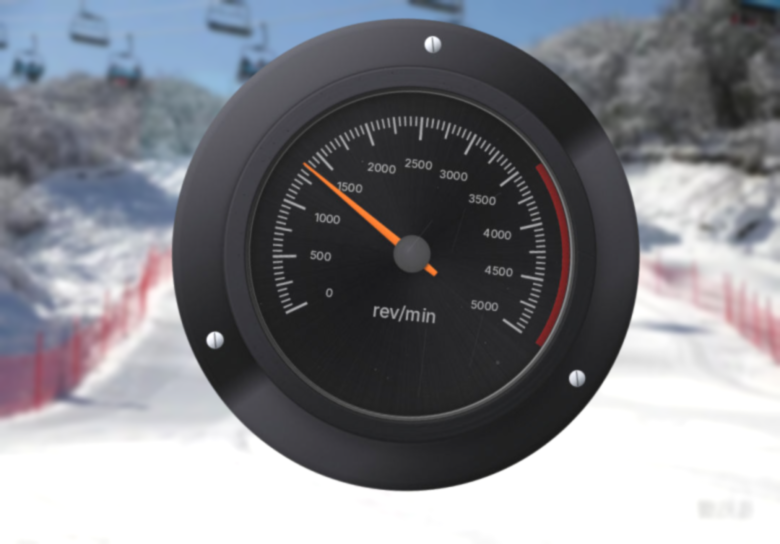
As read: **1350** rpm
